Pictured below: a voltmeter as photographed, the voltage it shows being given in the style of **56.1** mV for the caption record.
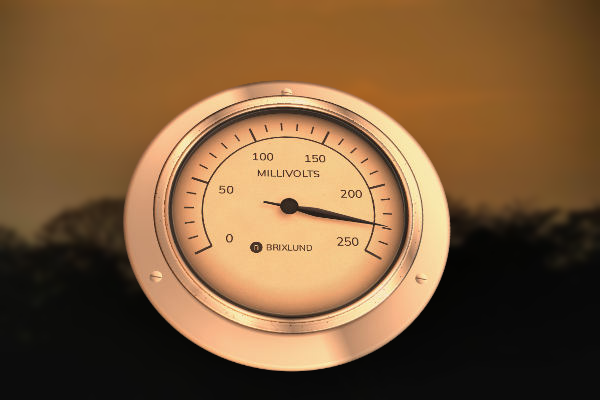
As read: **230** mV
